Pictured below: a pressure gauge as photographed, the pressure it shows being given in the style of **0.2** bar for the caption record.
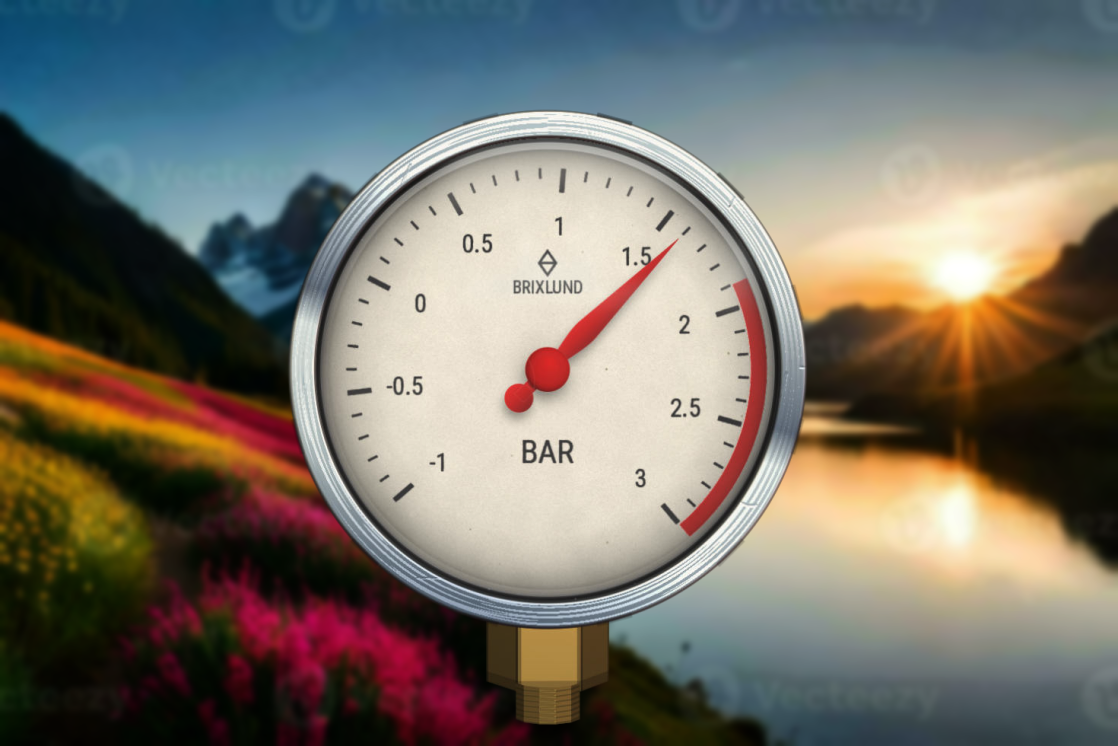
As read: **1.6** bar
